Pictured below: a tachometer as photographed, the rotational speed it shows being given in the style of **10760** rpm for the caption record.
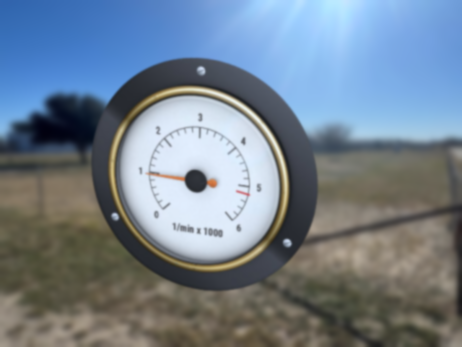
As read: **1000** rpm
